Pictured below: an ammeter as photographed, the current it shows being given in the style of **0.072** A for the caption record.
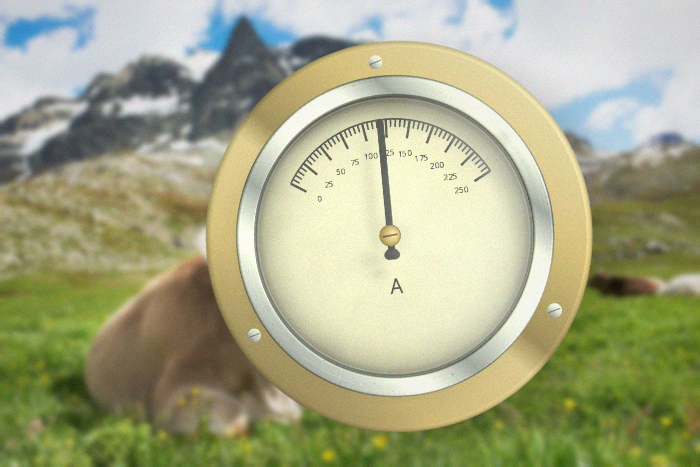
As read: **120** A
